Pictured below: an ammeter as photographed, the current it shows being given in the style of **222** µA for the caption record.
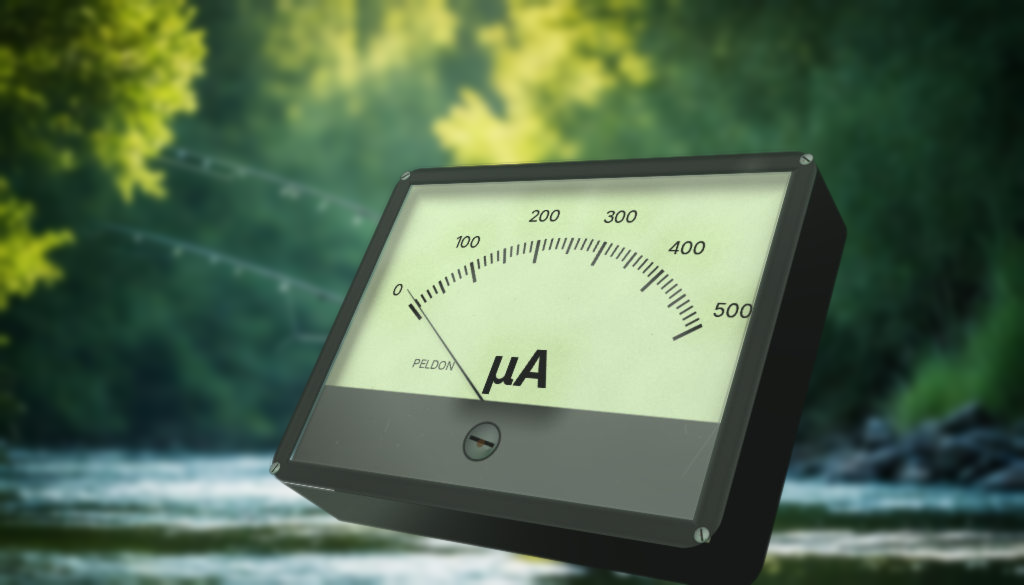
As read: **10** µA
